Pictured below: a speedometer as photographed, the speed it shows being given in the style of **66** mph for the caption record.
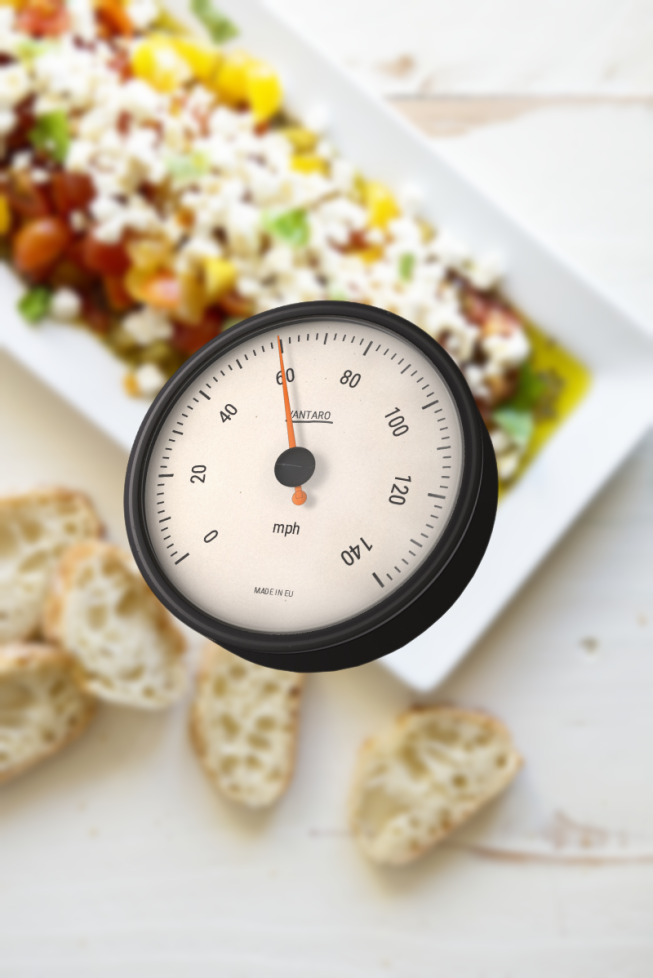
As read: **60** mph
